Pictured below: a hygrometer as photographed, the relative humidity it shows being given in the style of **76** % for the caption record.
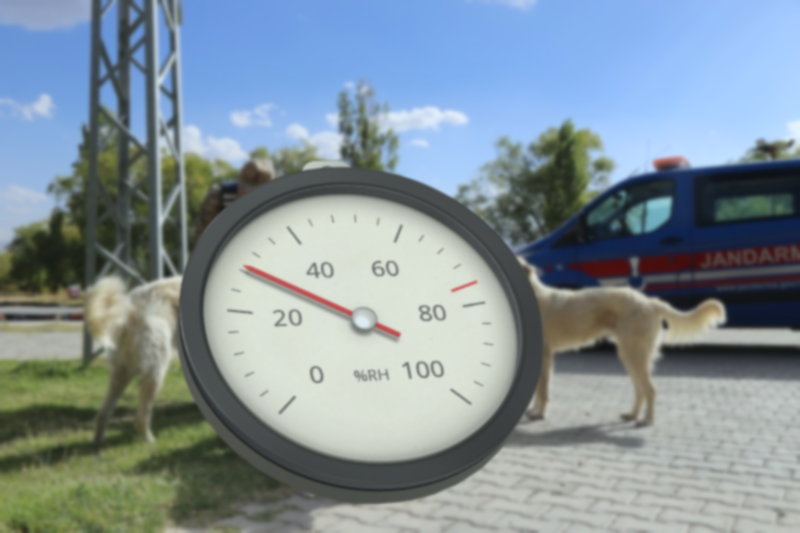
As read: **28** %
